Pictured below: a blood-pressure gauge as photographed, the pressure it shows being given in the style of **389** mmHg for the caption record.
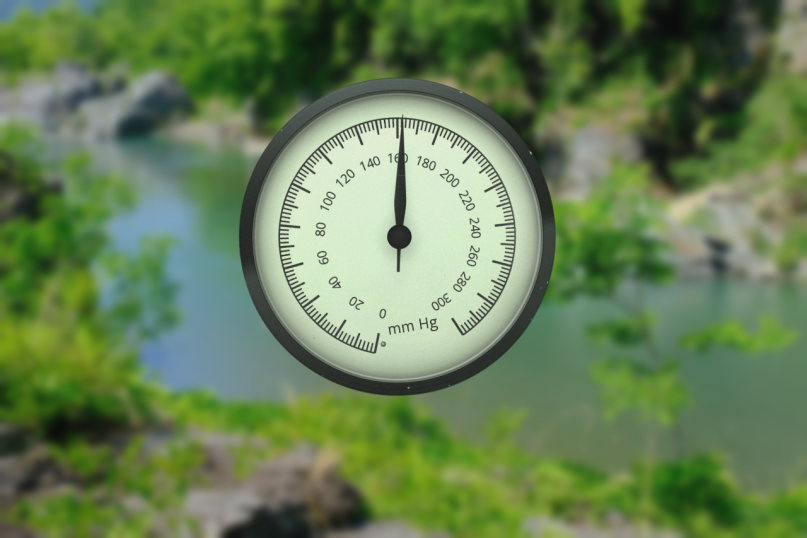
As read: **162** mmHg
